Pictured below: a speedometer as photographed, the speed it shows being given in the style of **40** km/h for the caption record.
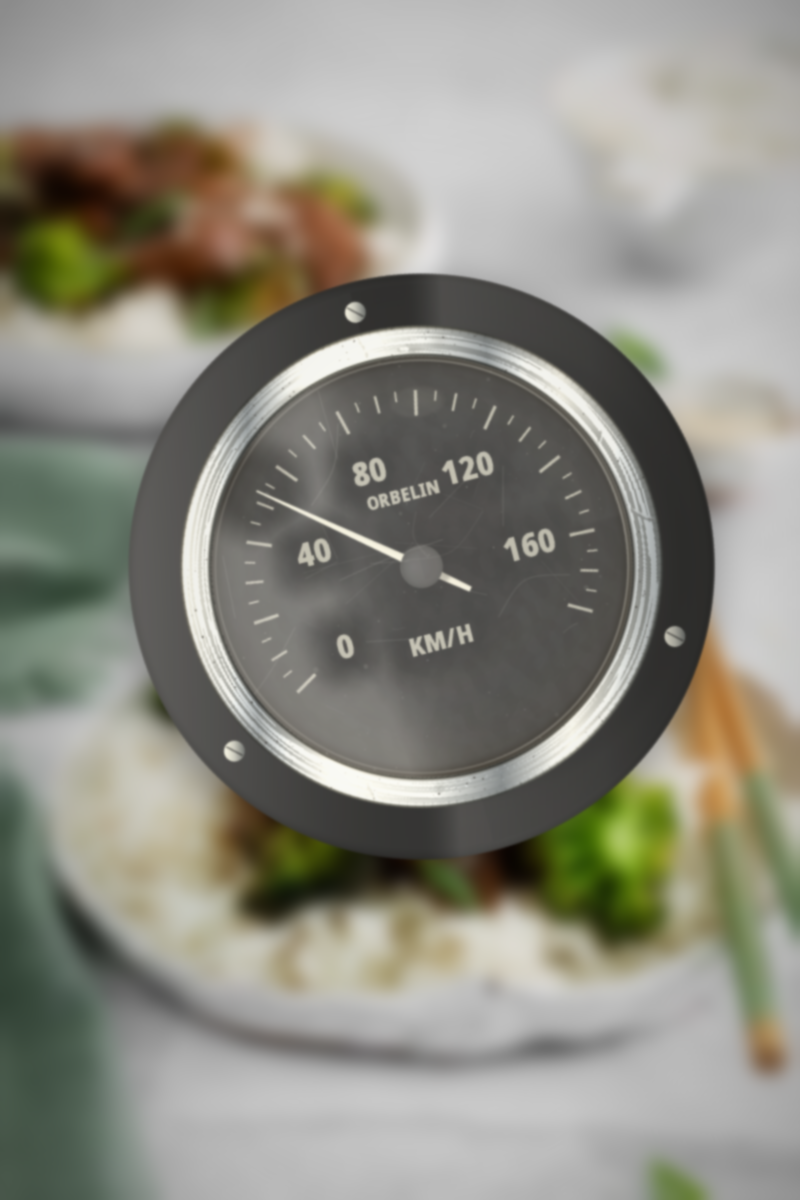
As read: **52.5** km/h
